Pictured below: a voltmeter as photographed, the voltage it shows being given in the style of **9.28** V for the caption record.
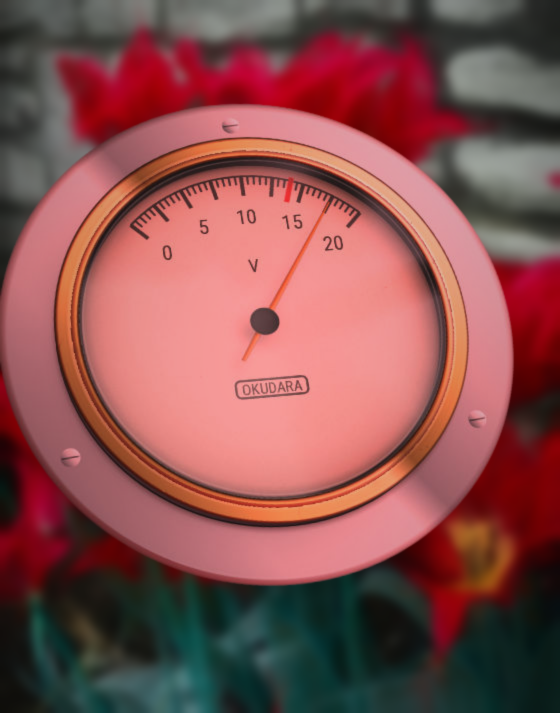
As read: **17.5** V
